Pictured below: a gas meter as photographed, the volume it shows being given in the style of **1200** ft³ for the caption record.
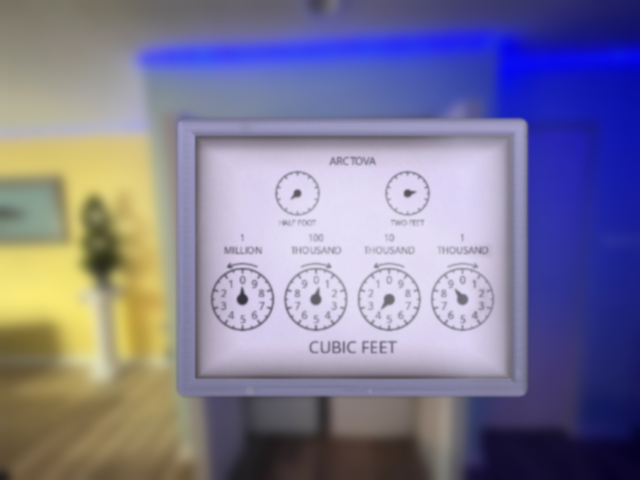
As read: **3900** ft³
